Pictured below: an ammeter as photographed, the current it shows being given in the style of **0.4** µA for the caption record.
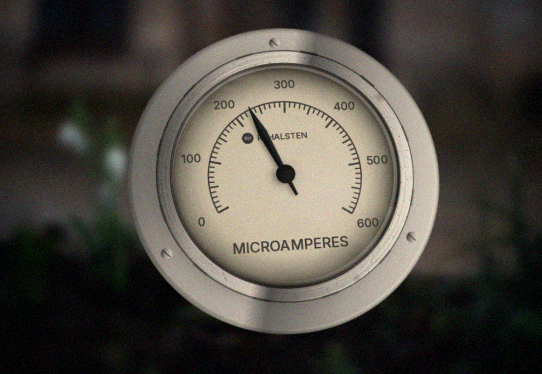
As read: **230** µA
